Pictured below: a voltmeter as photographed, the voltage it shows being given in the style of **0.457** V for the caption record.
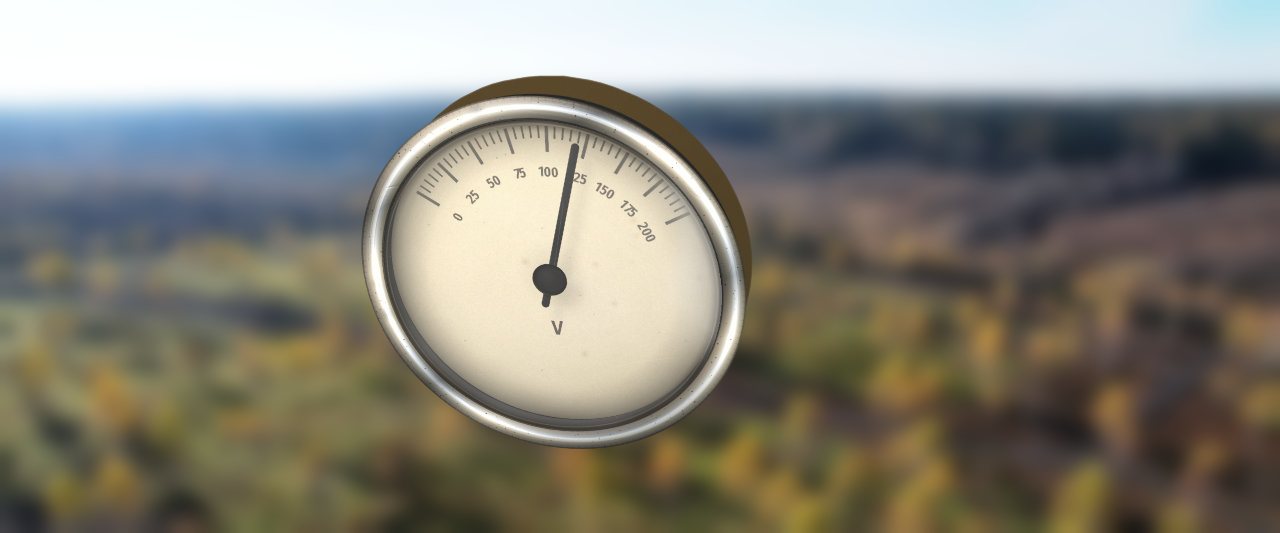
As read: **120** V
